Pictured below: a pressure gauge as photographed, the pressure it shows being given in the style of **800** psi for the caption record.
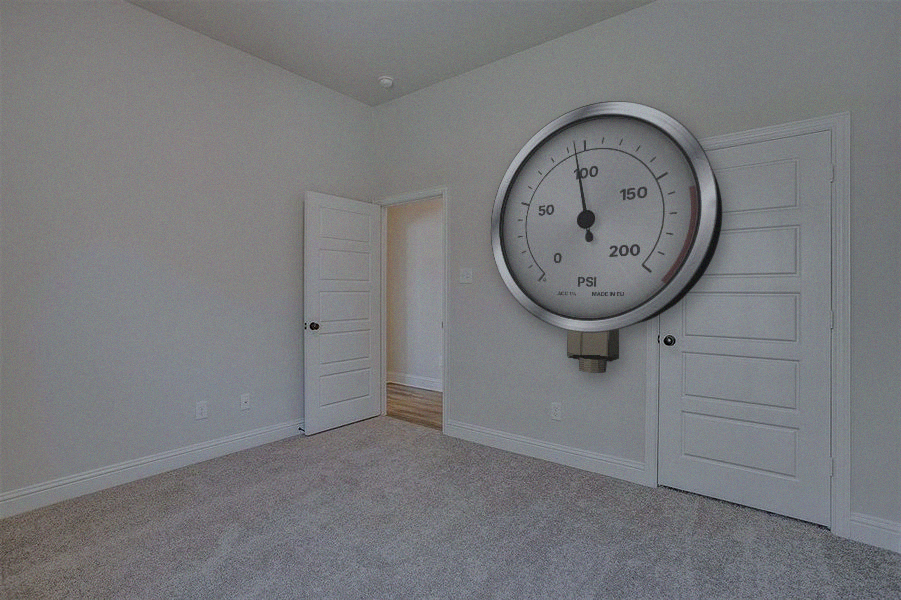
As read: **95** psi
